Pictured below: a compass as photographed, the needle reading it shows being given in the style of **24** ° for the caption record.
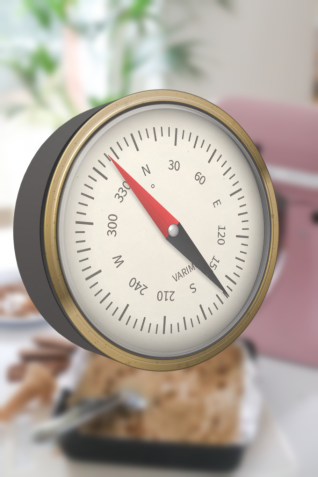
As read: **340** °
